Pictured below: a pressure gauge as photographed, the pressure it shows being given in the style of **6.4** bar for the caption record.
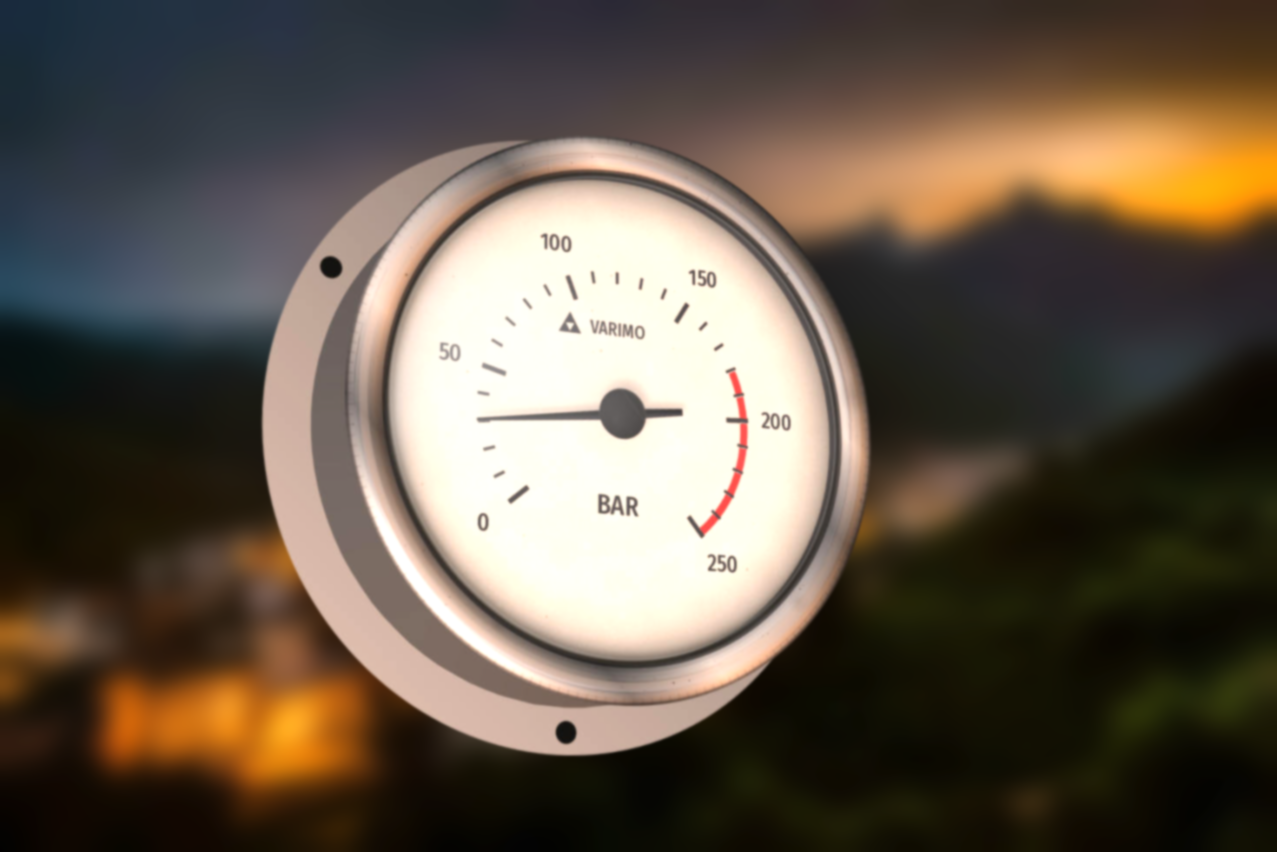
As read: **30** bar
